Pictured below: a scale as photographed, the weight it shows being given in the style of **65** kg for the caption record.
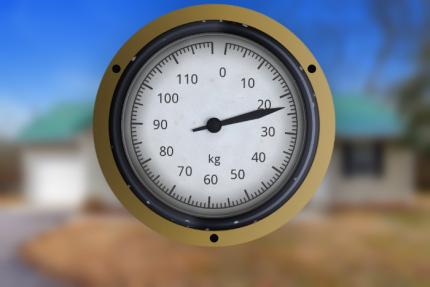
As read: **23** kg
